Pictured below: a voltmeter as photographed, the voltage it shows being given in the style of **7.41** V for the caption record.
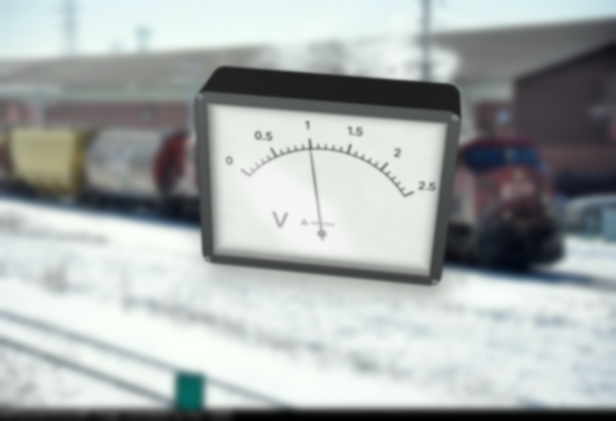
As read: **1** V
